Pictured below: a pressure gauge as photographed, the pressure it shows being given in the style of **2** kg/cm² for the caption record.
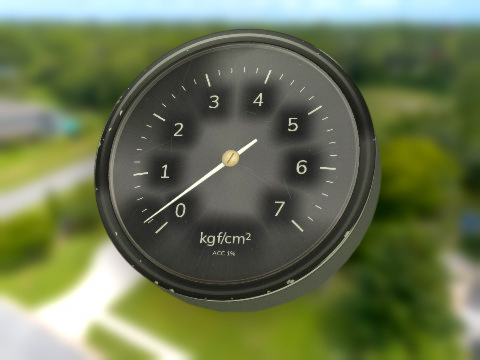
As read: **0.2** kg/cm²
